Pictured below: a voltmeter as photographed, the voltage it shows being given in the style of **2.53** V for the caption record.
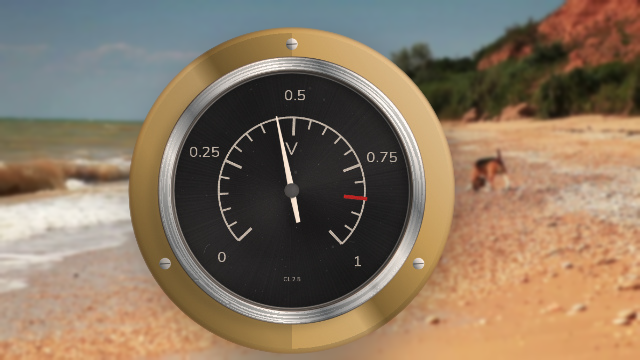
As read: **0.45** V
